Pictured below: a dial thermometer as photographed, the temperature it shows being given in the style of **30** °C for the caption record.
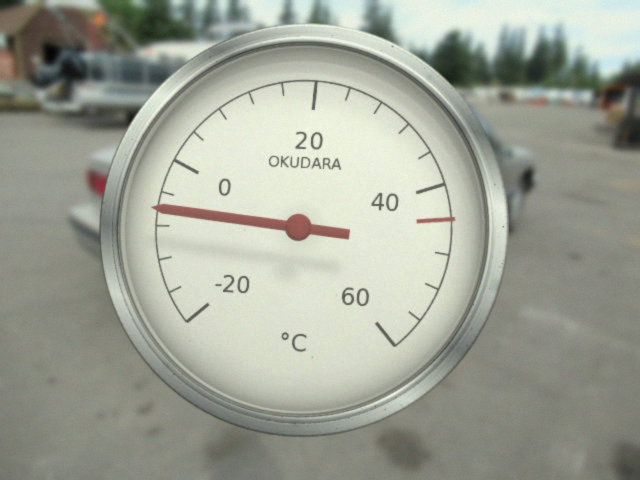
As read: **-6** °C
